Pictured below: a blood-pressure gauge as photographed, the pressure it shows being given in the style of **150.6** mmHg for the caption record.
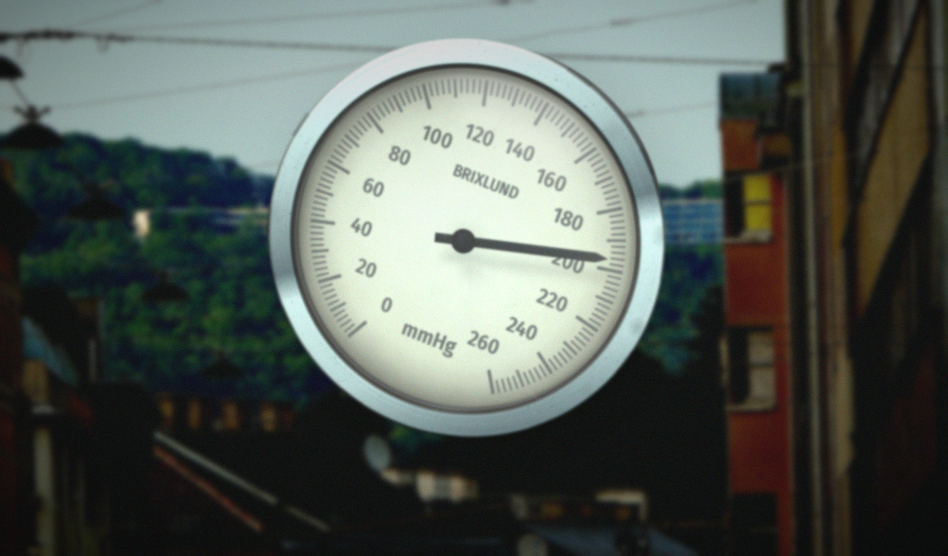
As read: **196** mmHg
